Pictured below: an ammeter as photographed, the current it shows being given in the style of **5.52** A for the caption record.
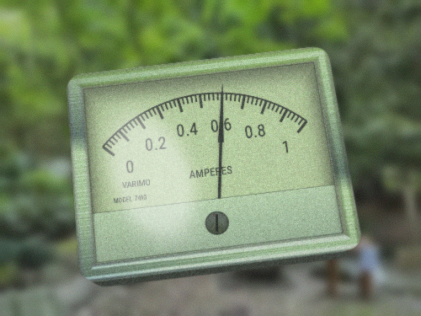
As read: **0.6** A
